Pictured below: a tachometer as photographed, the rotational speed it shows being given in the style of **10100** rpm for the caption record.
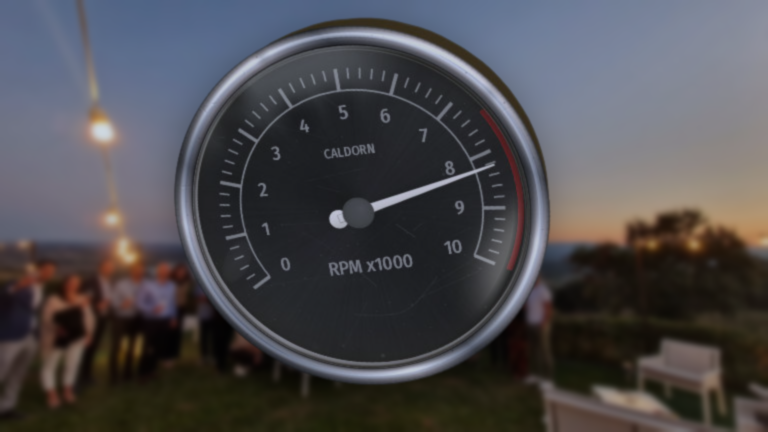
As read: **8200** rpm
